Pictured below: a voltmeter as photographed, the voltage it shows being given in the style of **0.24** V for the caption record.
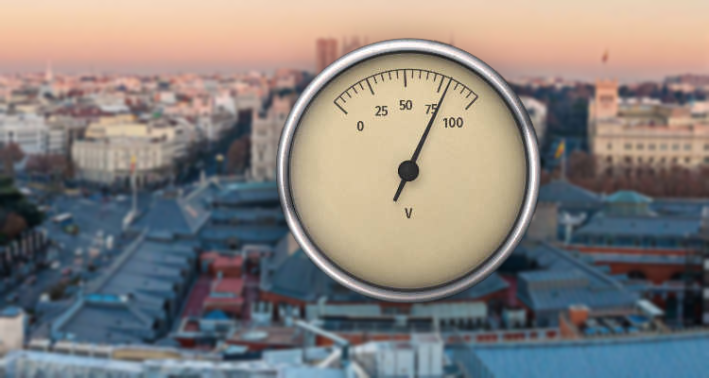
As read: **80** V
